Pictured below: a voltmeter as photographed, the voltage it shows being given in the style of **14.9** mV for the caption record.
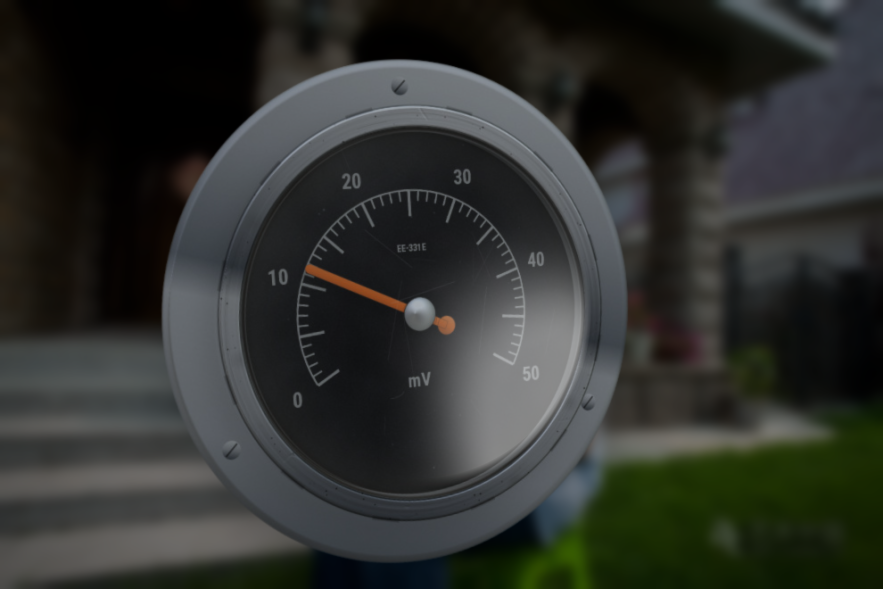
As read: **11.5** mV
